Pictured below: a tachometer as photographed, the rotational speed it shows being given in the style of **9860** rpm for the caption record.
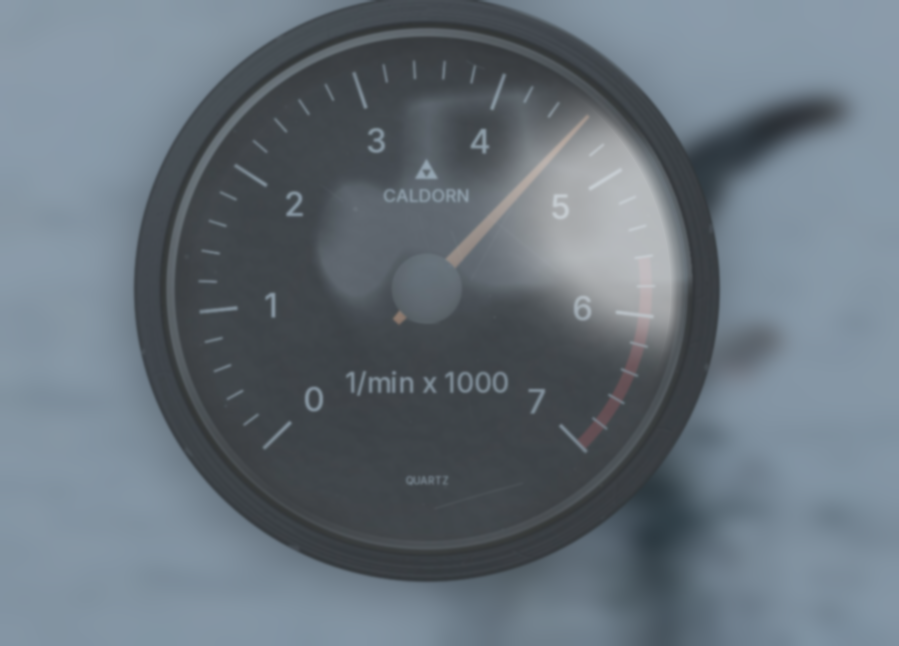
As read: **4600** rpm
